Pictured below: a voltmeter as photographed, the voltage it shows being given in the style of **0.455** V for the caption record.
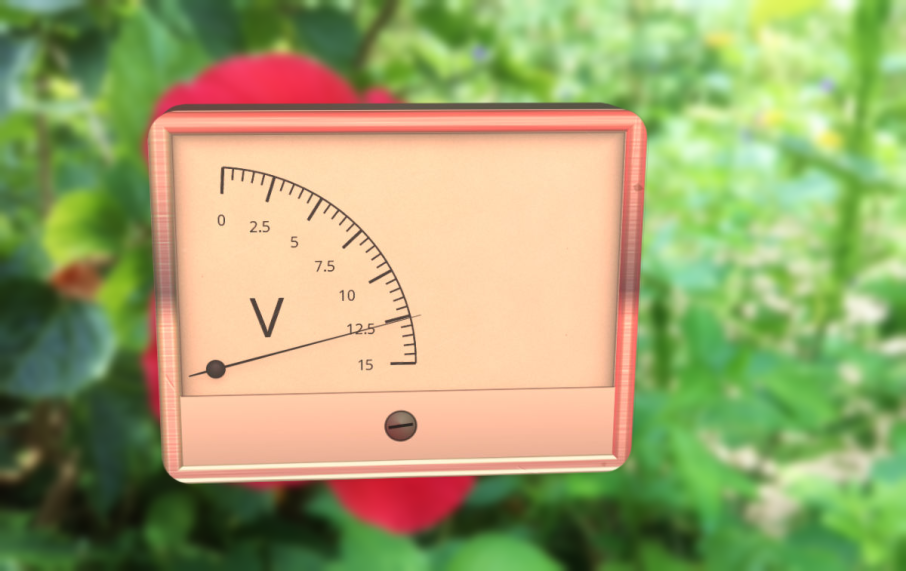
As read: **12.5** V
